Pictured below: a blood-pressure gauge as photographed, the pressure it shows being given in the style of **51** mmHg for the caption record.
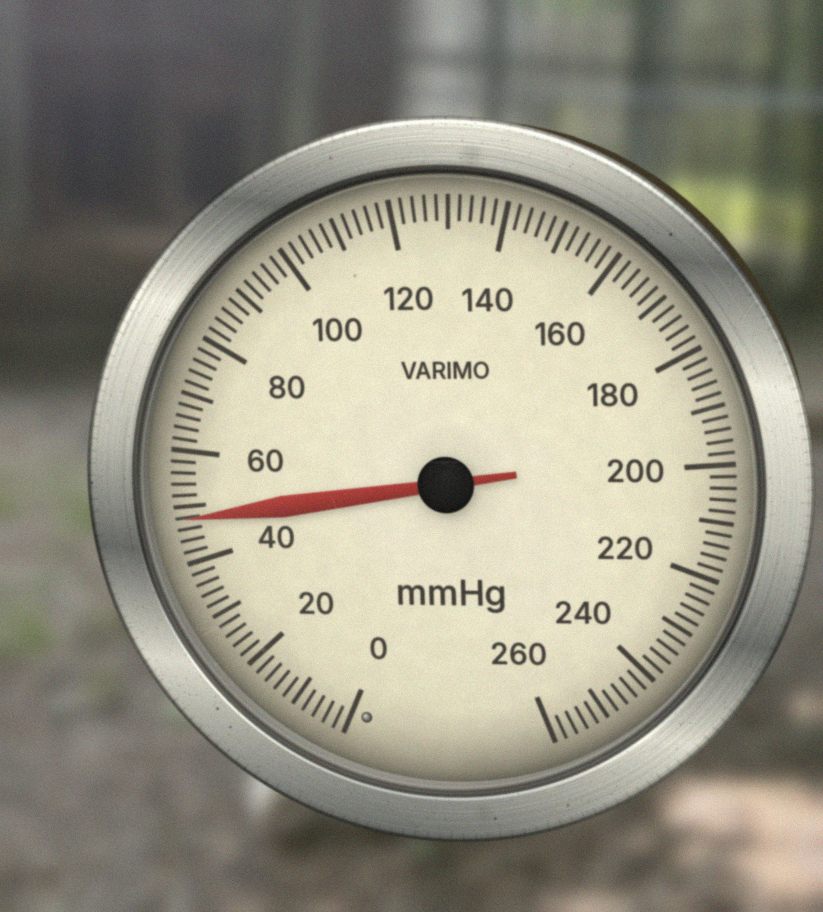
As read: **48** mmHg
